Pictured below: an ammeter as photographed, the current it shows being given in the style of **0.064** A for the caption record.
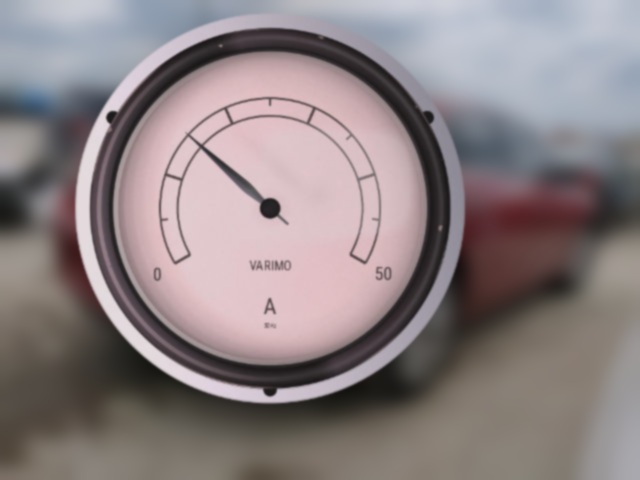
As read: **15** A
